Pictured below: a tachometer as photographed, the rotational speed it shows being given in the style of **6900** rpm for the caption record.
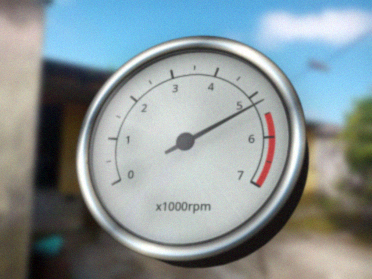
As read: **5250** rpm
